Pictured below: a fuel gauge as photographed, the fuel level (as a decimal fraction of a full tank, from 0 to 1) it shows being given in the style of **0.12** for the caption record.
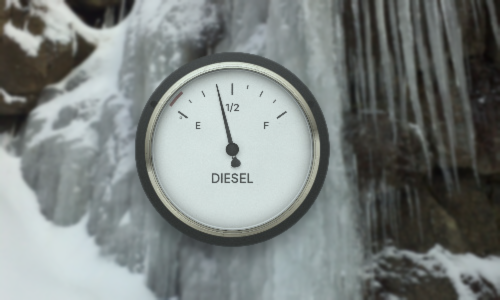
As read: **0.375**
